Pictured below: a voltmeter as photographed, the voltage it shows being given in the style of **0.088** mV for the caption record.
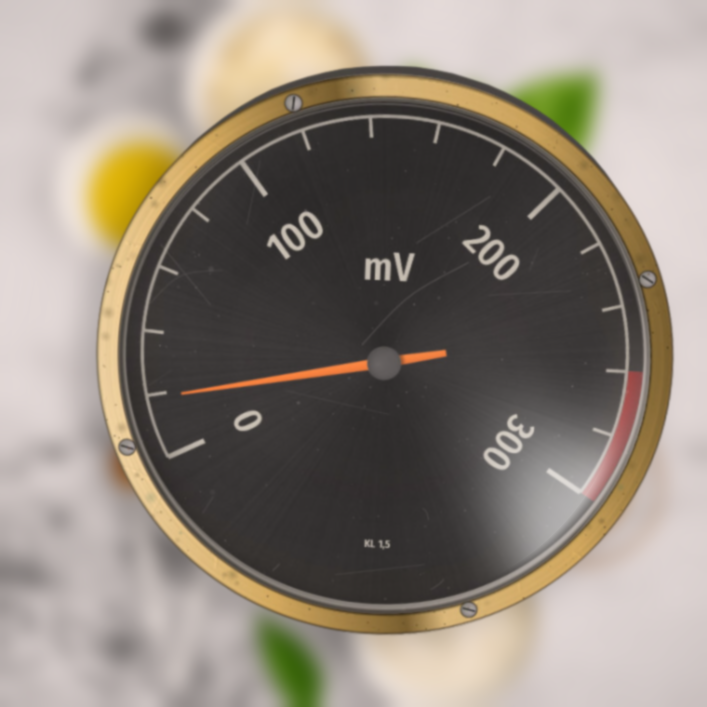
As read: **20** mV
